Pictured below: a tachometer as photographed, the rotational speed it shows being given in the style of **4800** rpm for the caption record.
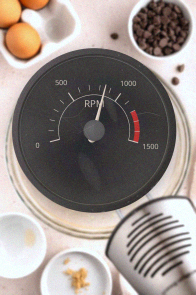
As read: **850** rpm
